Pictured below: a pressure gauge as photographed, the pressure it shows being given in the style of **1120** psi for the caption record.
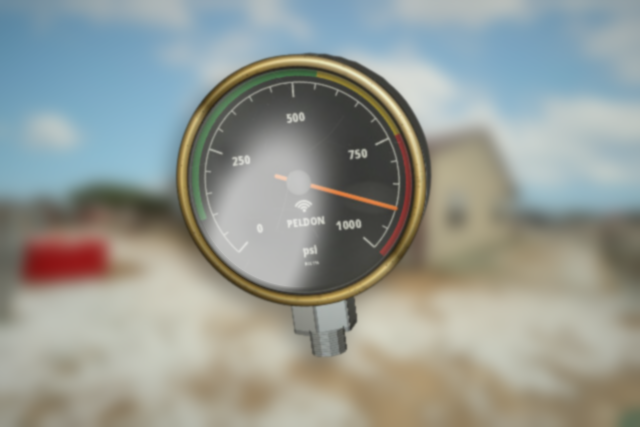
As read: **900** psi
